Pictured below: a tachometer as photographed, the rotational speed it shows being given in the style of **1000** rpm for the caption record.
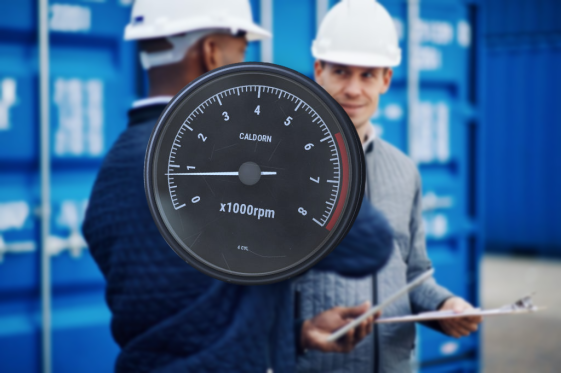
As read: **800** rpm
